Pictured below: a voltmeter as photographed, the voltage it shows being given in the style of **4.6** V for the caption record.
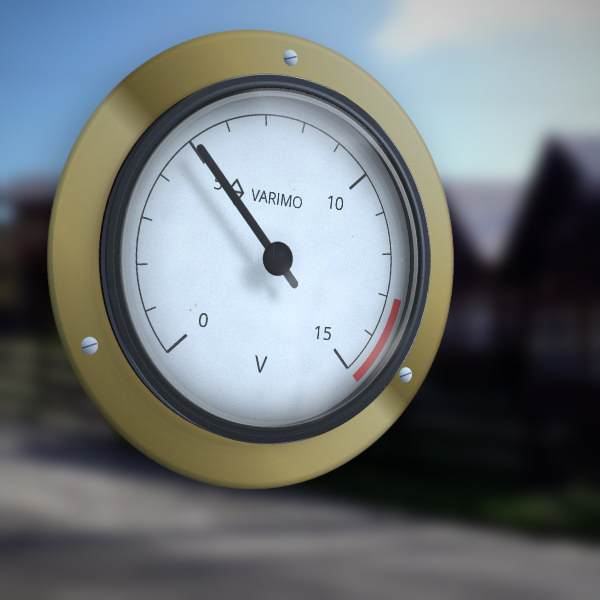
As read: **5** V
